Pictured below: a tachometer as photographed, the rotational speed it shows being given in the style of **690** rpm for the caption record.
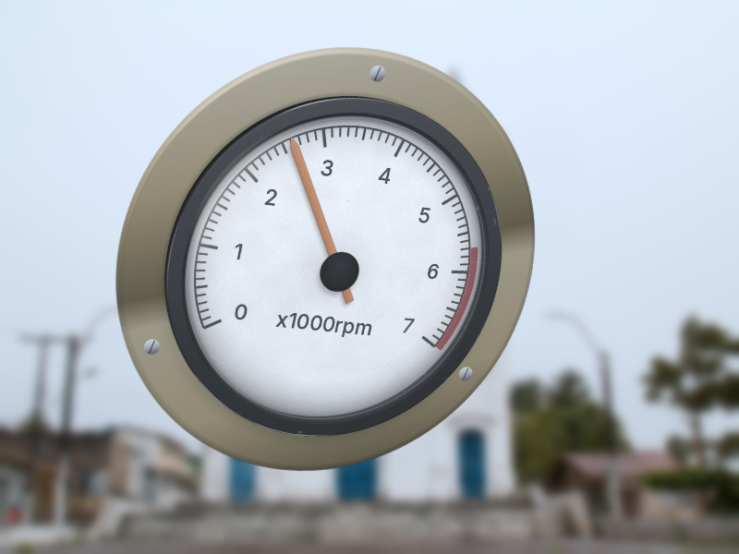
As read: **2600** rpm
